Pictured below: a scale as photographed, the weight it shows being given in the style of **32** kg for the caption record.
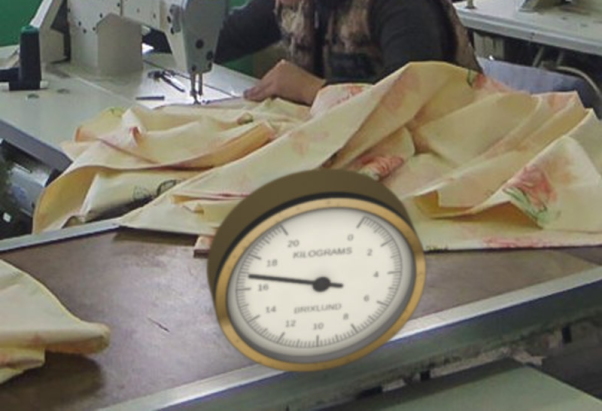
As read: **17** kg
